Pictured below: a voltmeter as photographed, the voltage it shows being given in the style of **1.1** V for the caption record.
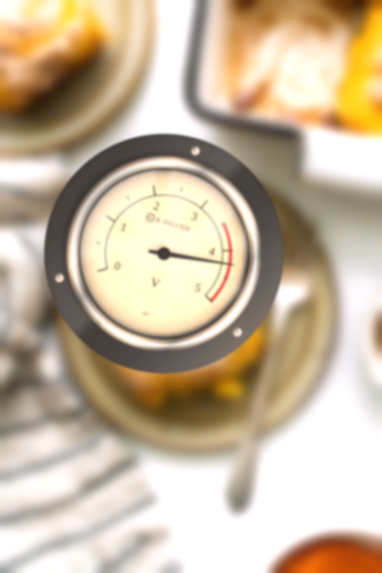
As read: **4.25** V
